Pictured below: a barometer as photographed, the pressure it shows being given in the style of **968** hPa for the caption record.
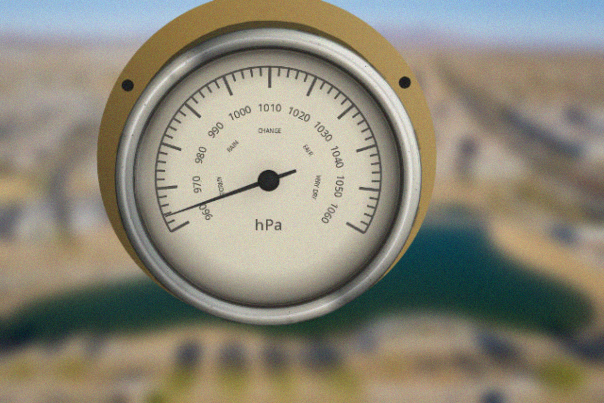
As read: **964** hPa
